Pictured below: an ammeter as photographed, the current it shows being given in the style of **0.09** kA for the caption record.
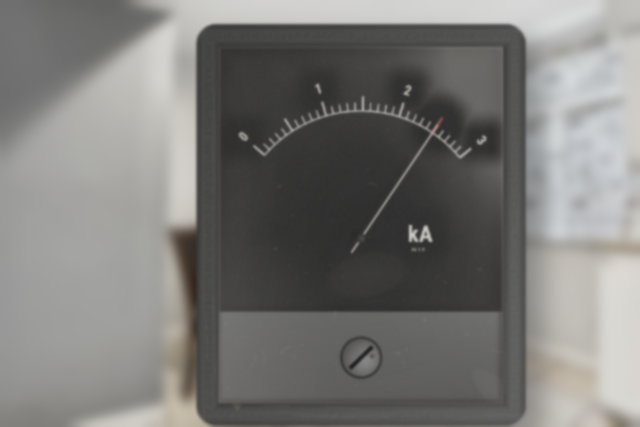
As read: **2.5** kA
